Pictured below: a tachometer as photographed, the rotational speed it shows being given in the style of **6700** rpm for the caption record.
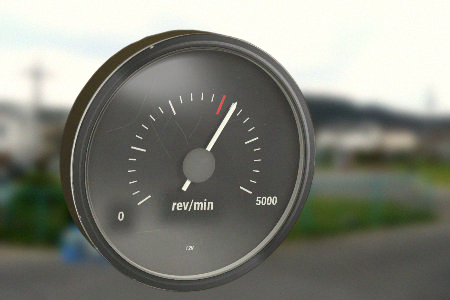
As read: **3200** rpm
